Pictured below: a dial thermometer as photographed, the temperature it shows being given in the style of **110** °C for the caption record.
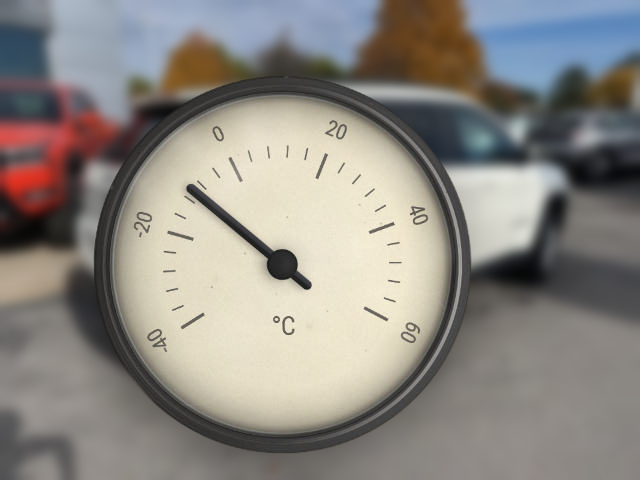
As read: **-10** °C
